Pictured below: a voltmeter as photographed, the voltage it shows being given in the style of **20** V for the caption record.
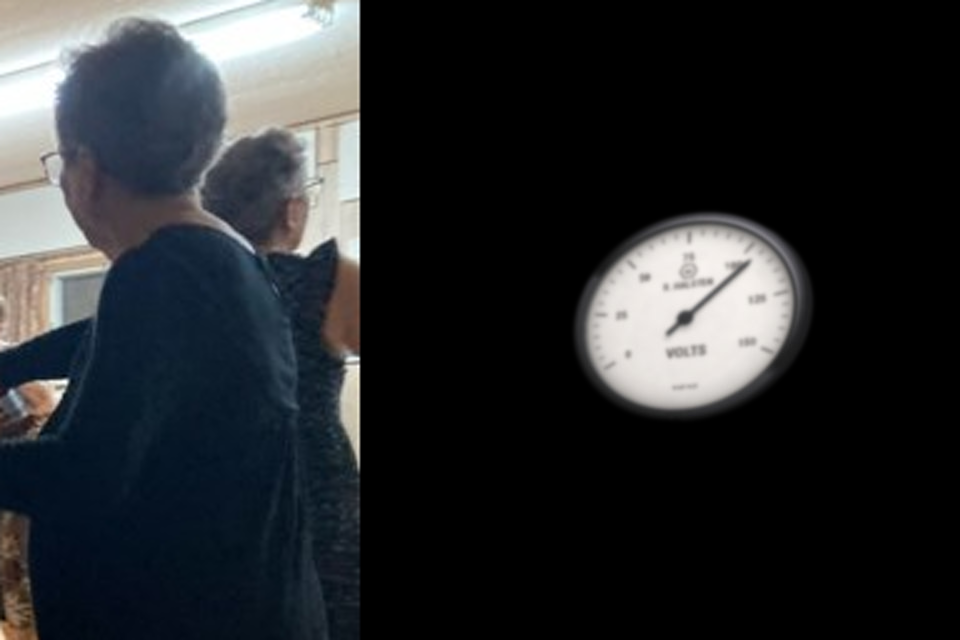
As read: **105** V
